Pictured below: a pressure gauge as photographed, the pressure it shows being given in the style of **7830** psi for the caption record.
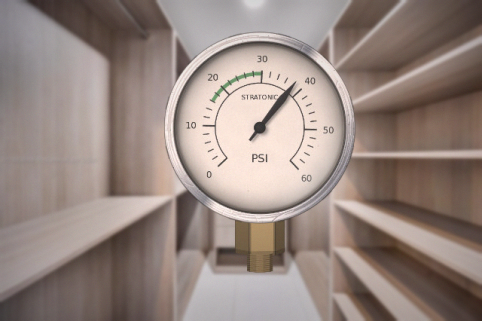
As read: **38** psi
